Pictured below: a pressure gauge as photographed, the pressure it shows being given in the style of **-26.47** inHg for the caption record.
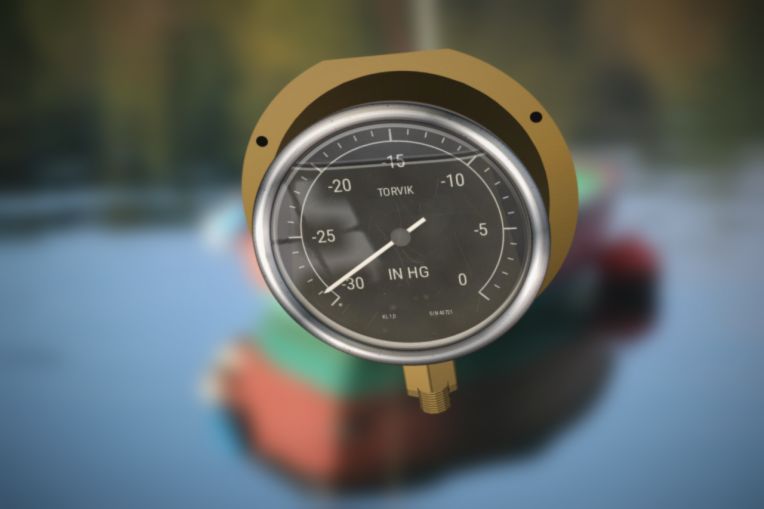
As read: **-29** inHg
